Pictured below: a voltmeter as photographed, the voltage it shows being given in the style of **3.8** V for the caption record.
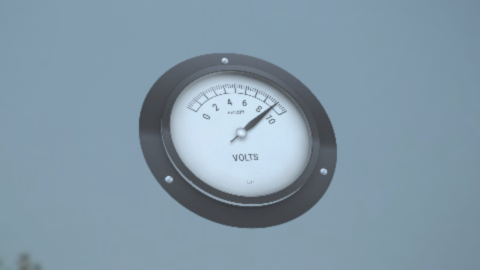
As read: **9** V
